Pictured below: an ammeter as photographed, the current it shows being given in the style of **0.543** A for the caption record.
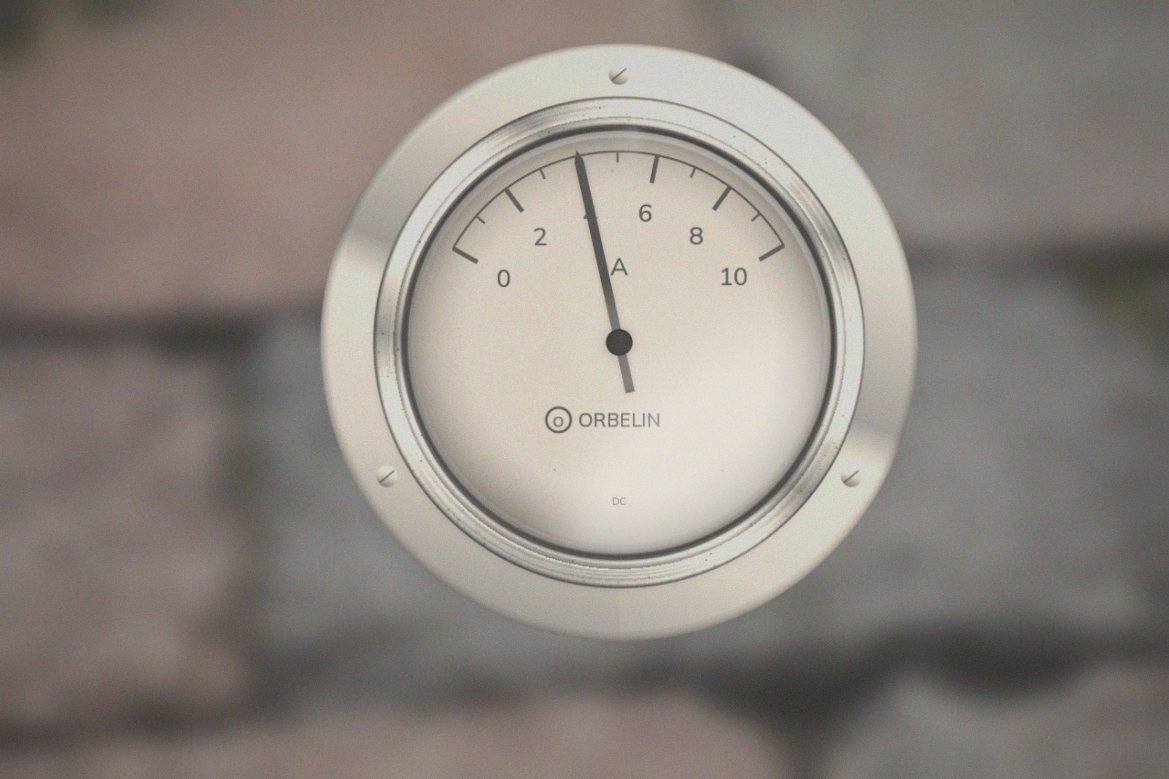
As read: **4** A
